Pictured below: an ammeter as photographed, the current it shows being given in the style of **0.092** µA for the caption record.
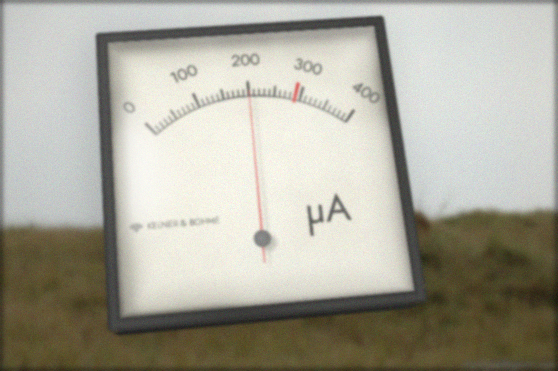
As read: **200** µA
